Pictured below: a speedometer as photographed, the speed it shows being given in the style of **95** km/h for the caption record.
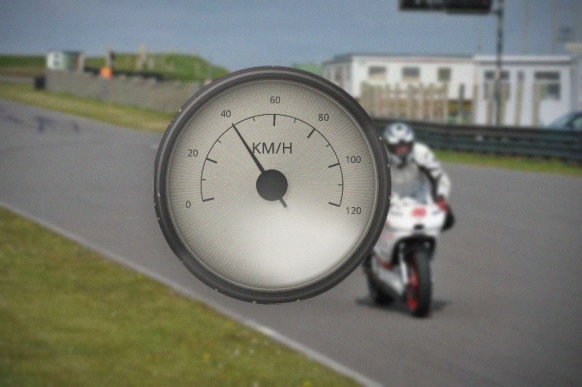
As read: **40** km/h
